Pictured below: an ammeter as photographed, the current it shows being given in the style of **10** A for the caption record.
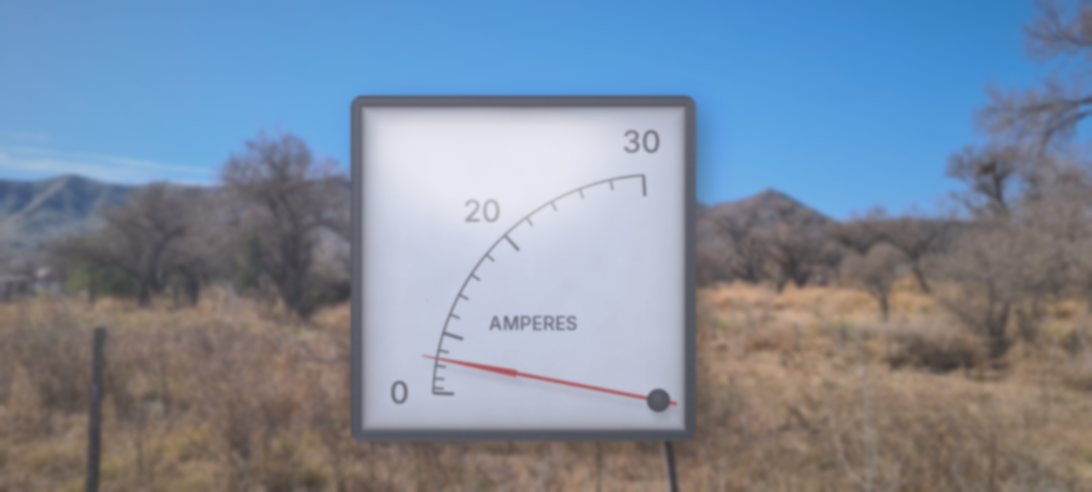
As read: **7** A
